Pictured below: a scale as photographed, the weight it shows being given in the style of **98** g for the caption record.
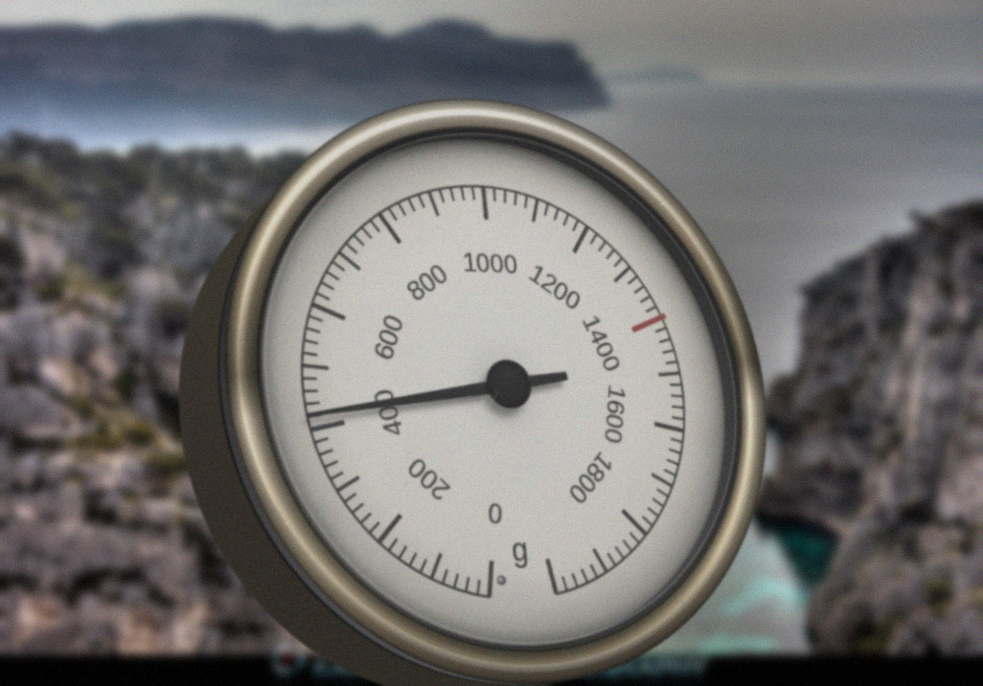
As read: **420** g
